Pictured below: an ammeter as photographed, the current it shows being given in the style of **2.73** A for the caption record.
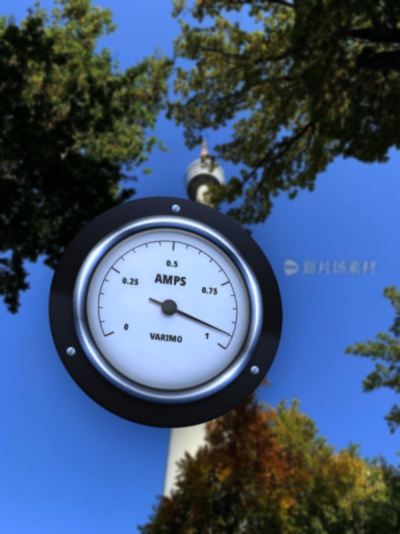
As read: **0.95** A
